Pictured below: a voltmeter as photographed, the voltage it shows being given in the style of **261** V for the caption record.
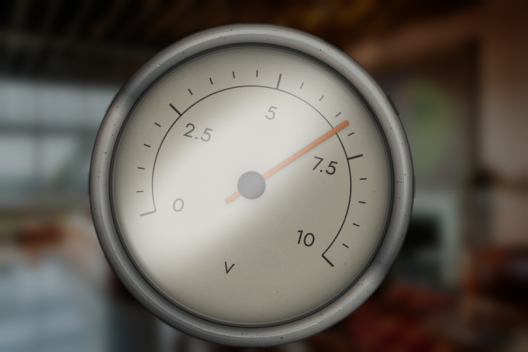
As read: **6.75** V
